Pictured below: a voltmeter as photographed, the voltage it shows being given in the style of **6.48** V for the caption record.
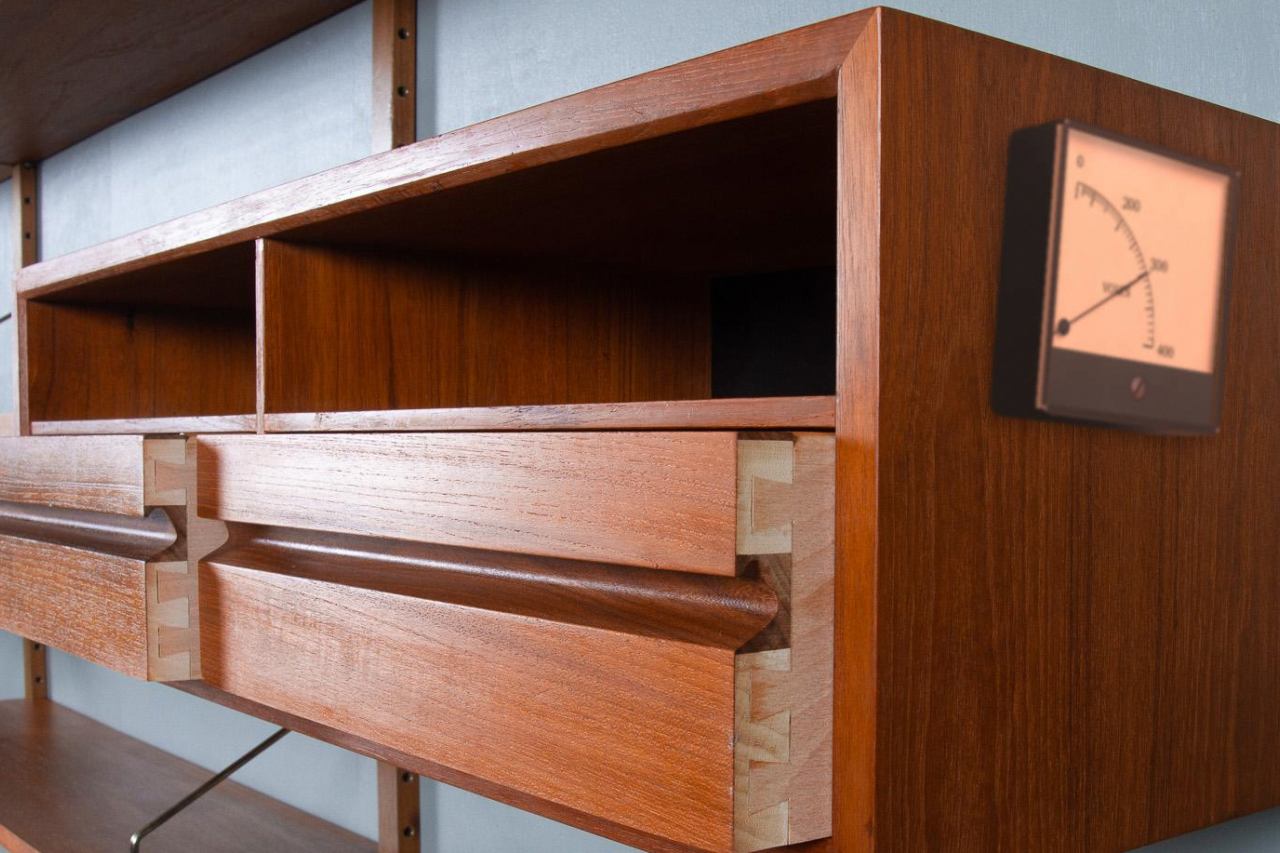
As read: **300** V
